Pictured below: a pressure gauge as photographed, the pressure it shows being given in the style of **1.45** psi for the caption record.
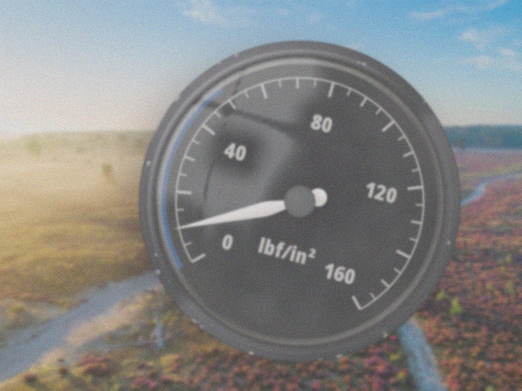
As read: **10** psi
